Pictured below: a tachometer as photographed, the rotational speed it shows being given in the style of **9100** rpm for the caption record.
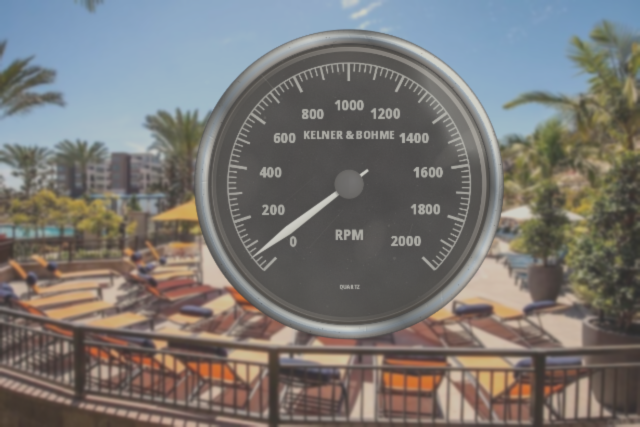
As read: **60** rpm
